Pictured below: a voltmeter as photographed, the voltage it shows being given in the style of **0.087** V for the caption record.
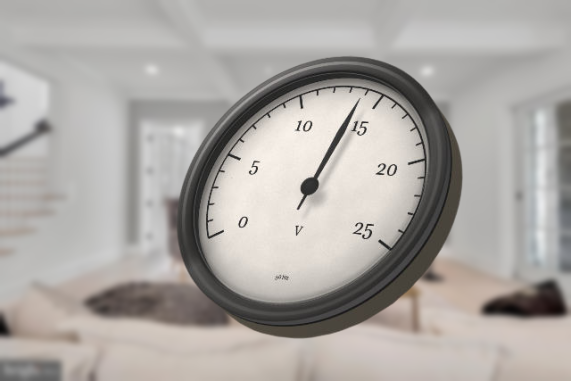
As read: **14** V
